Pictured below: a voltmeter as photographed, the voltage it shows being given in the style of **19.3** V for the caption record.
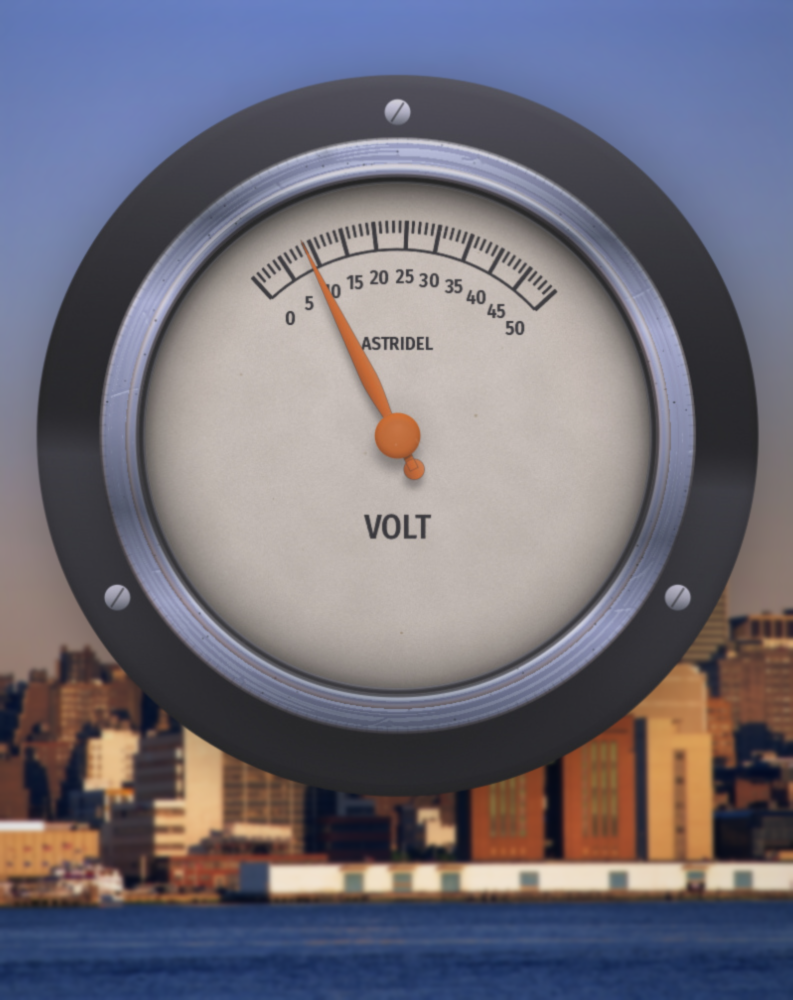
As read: **9** V
